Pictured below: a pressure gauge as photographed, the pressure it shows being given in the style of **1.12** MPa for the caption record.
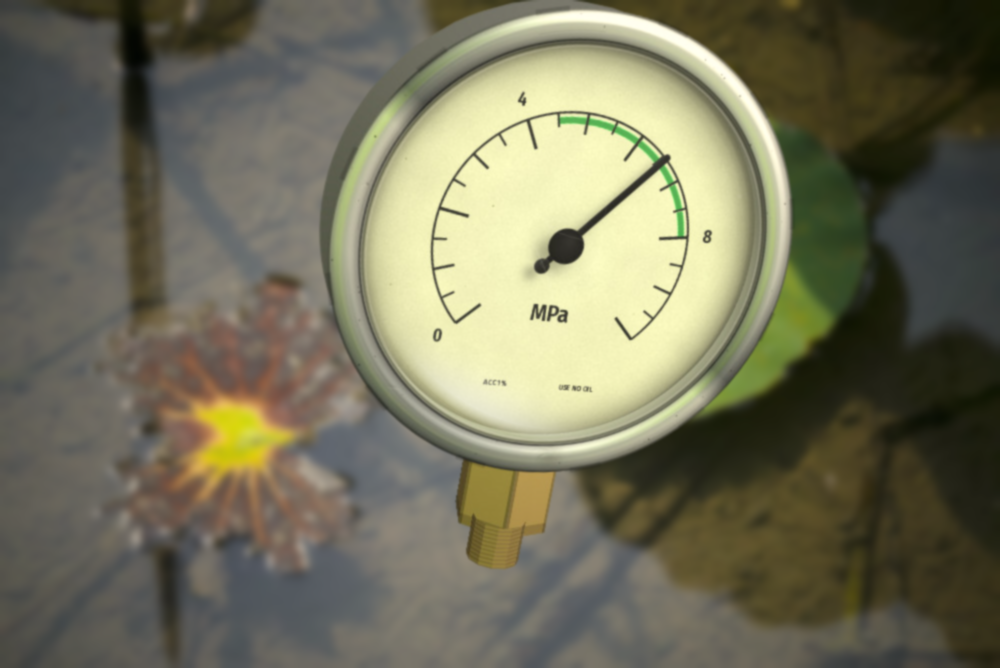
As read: **6.5** MPa
